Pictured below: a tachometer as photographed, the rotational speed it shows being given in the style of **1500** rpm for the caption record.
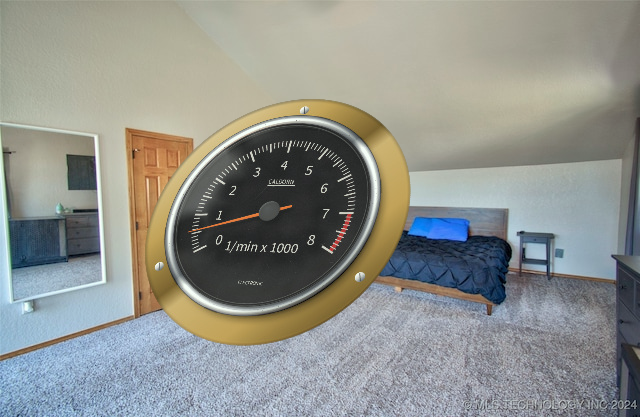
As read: **500** rpm
